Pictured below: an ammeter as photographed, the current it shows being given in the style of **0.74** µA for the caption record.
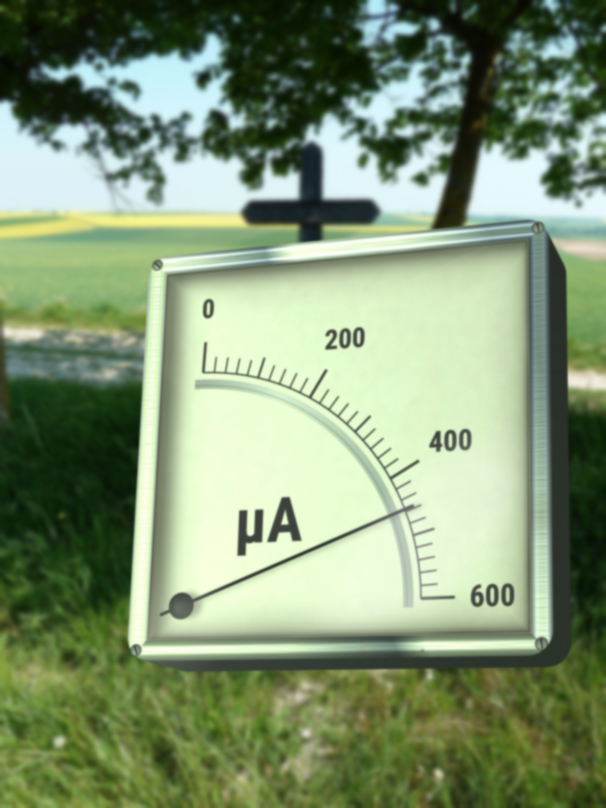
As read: **460** µA
